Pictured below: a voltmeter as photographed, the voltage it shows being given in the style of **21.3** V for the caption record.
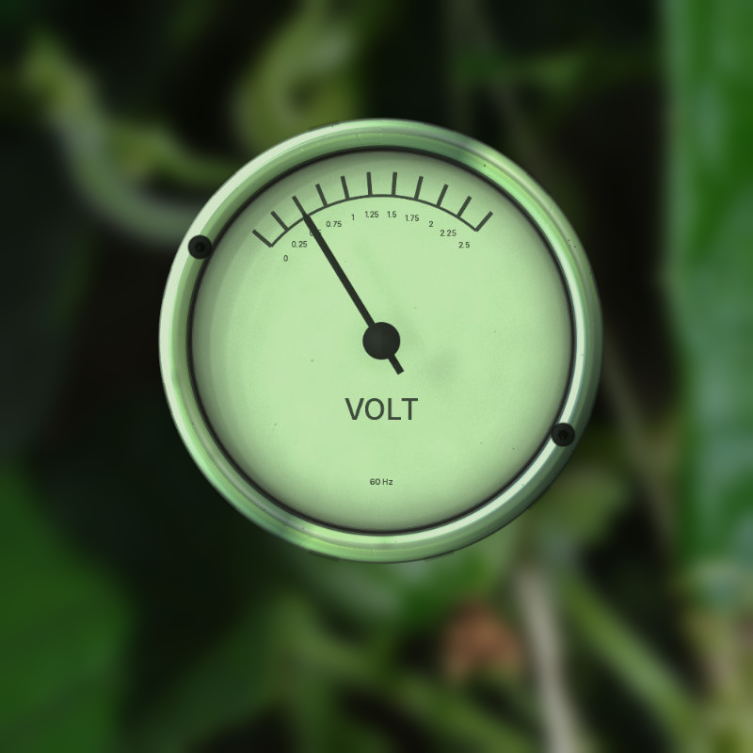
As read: **0.5** V
